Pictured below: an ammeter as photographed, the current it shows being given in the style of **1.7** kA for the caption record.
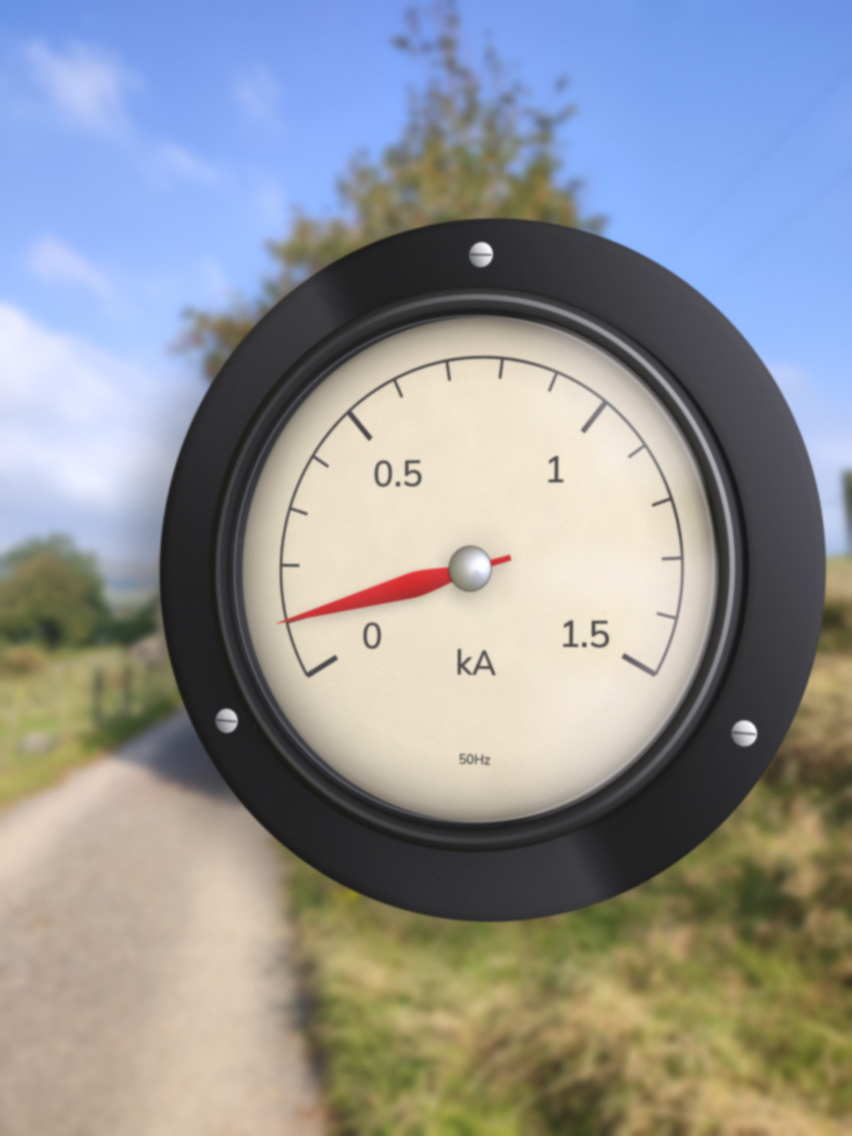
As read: **0.1** kA
